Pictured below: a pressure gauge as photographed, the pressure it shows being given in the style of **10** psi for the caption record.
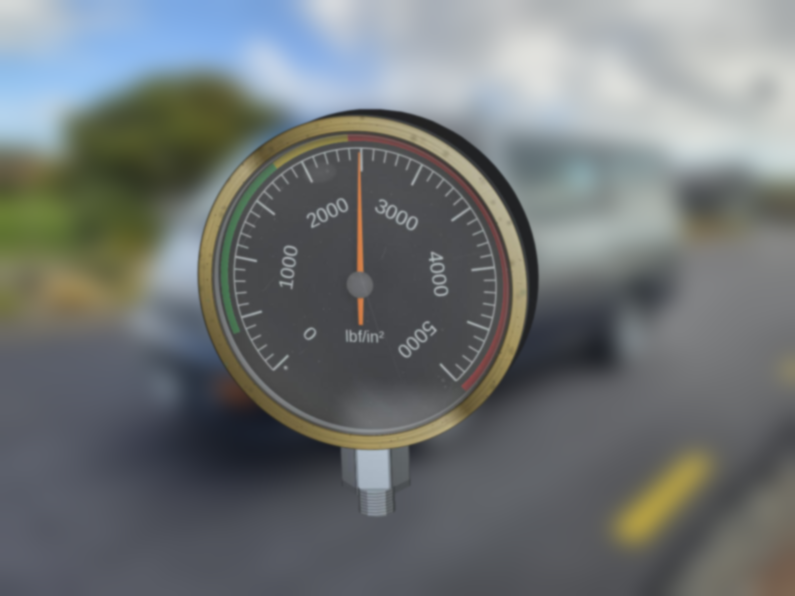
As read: **2500** psi
